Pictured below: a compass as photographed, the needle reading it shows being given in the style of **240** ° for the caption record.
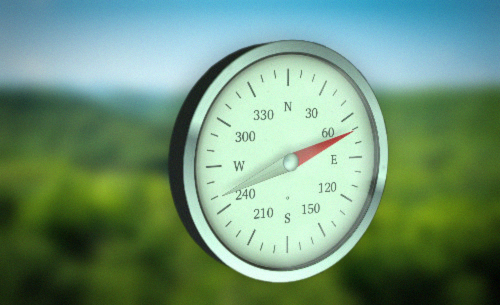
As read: **70** °
